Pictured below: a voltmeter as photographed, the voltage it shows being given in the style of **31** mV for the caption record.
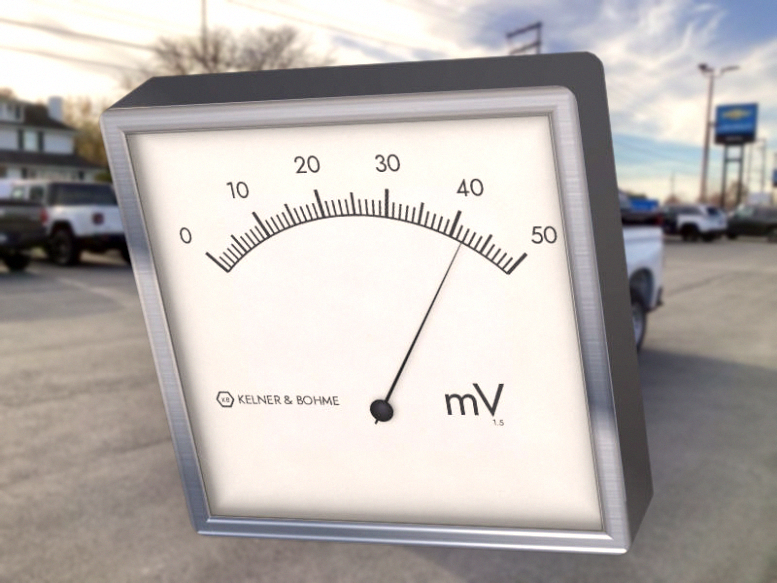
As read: **42** mV
